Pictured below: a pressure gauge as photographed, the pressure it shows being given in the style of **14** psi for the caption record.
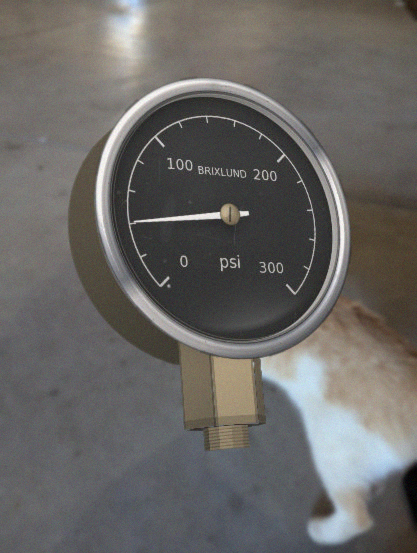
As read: **40** psi
